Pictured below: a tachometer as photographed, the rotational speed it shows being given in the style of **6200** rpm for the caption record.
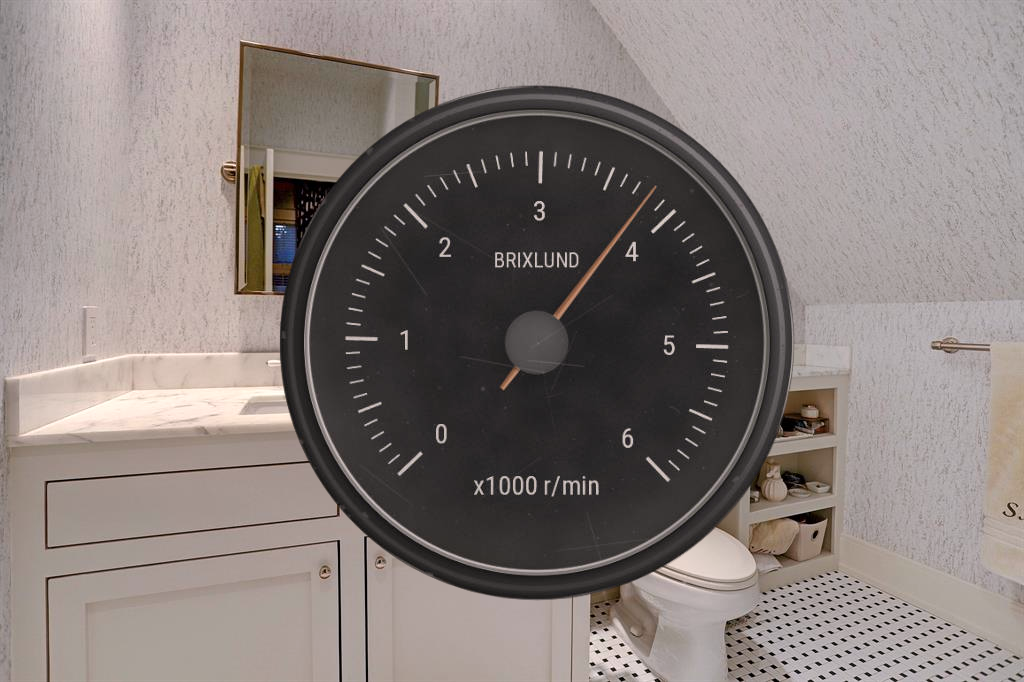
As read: **3800** rpm
